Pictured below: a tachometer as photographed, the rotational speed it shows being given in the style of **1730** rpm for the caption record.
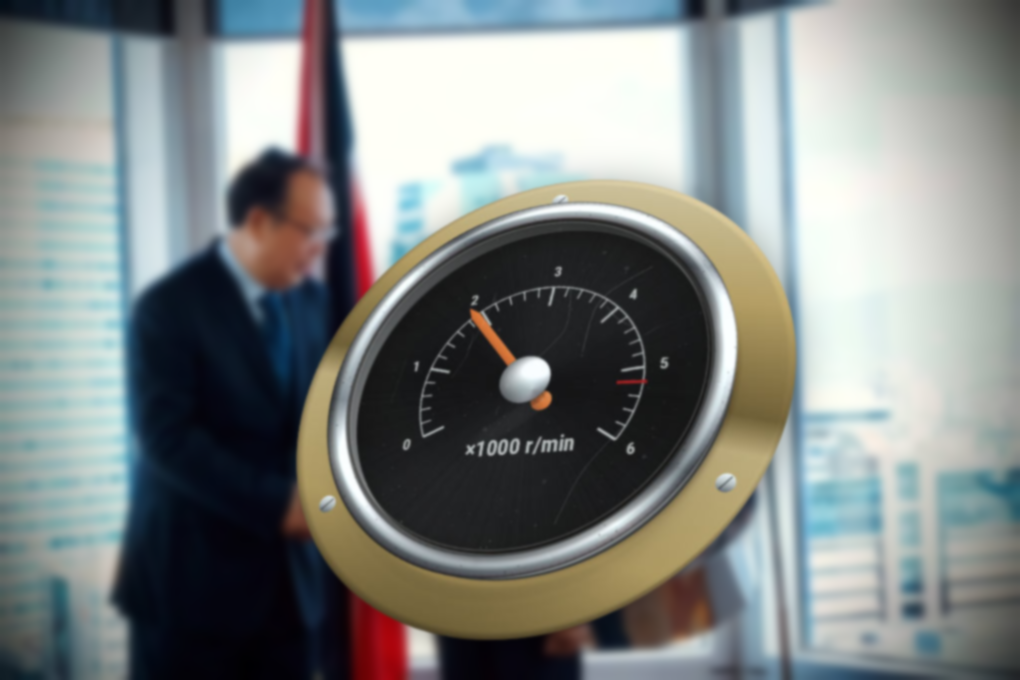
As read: **1900** rpm
